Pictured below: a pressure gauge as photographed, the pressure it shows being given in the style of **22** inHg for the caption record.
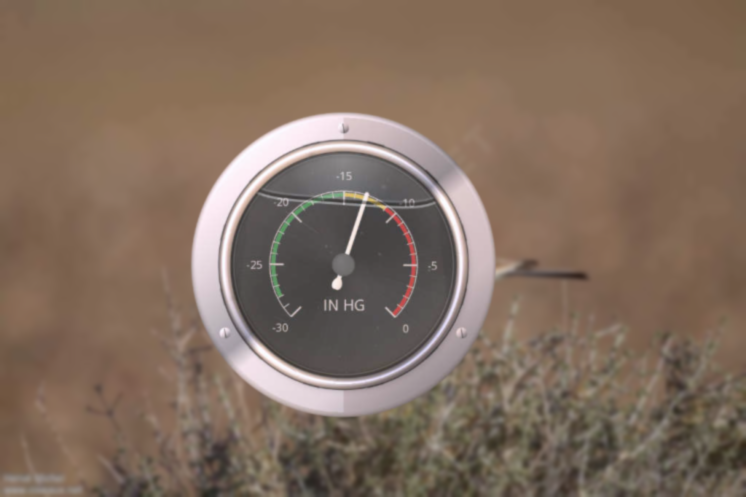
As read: **-13** inHg
